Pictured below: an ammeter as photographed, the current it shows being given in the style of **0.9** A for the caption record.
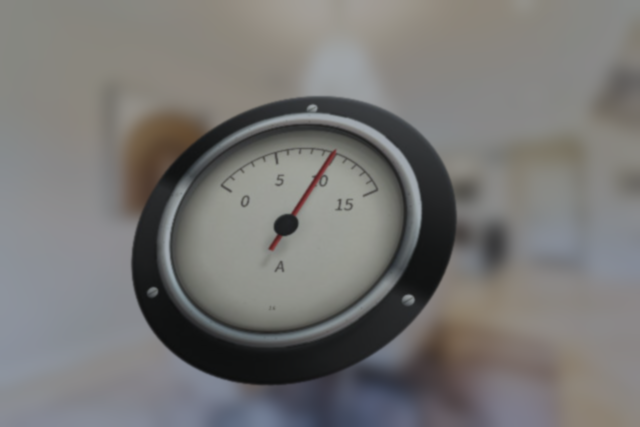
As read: **10** A
